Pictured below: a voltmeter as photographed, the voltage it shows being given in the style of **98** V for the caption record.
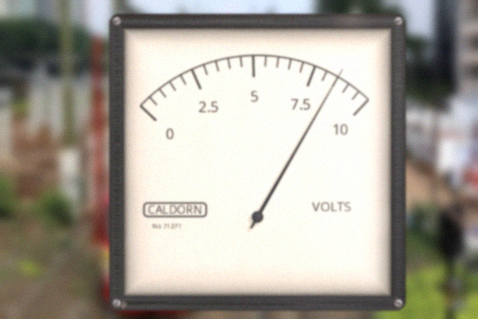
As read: **8.5** V
